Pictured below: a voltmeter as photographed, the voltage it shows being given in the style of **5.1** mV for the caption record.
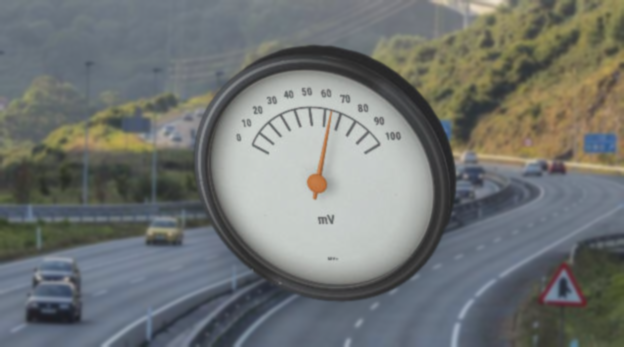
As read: **65** mV
